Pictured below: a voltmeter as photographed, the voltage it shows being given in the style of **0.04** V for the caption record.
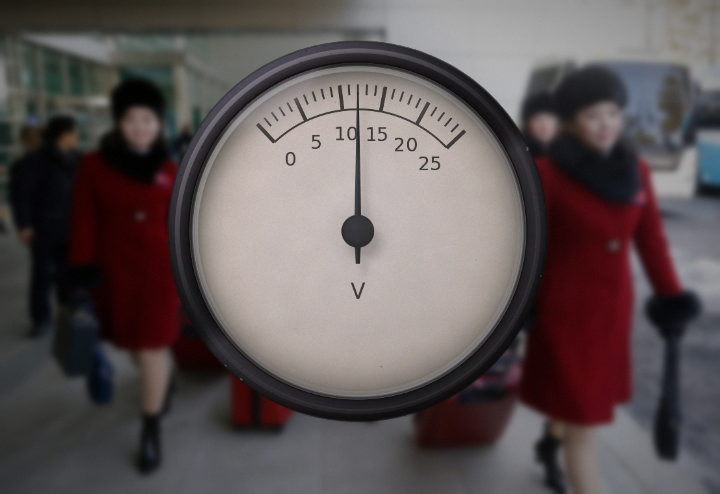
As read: **12** V
